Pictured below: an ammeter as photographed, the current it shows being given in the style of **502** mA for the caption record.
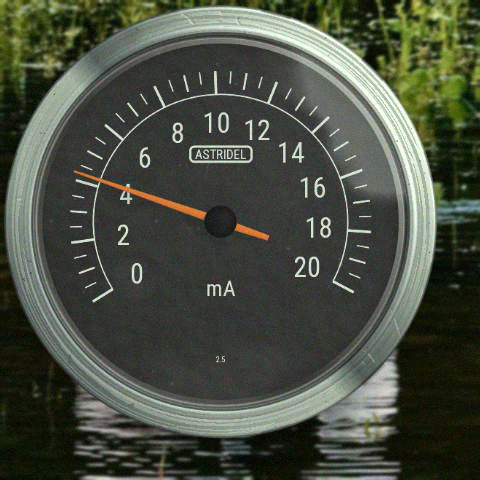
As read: **4.25** mA
